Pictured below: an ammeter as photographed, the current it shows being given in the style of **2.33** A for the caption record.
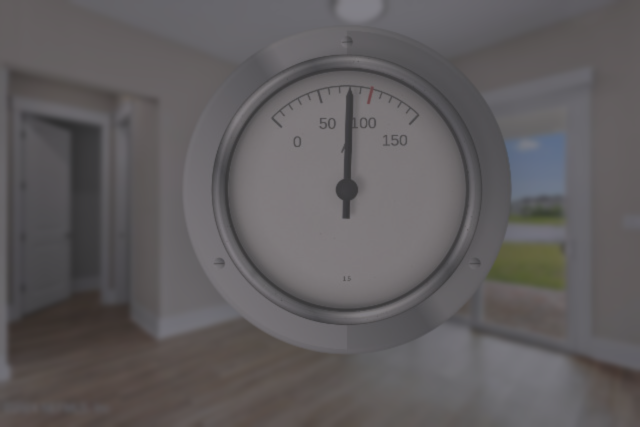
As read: **80** A
